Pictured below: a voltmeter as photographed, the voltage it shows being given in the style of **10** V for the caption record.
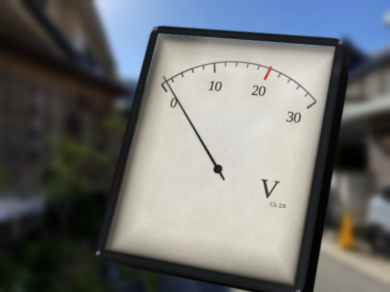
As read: **1** V
